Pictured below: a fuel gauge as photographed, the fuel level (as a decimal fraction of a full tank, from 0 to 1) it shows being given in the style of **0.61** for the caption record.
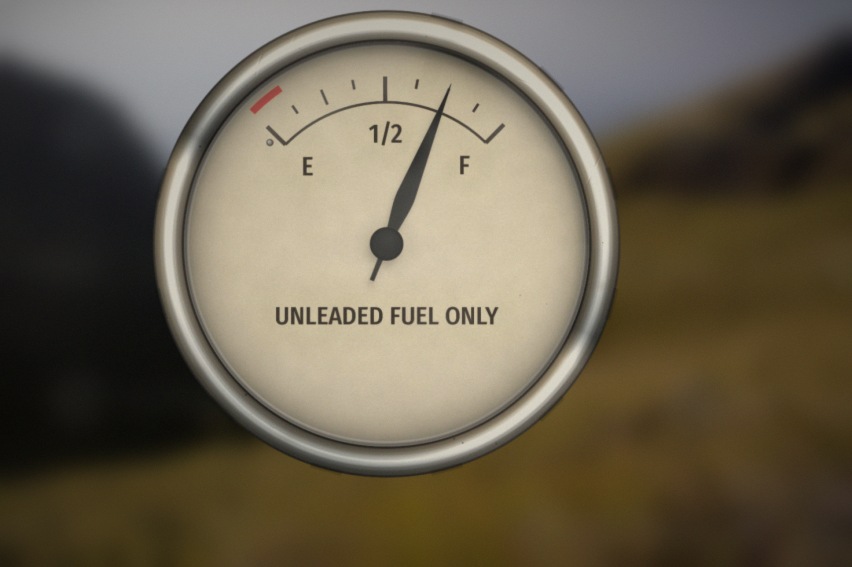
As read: **0.75**
